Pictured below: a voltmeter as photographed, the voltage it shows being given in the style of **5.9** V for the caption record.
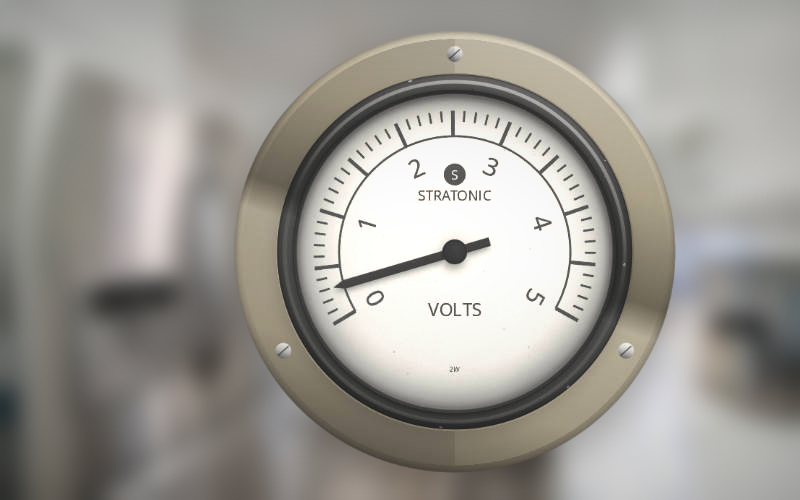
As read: **0.3** V
